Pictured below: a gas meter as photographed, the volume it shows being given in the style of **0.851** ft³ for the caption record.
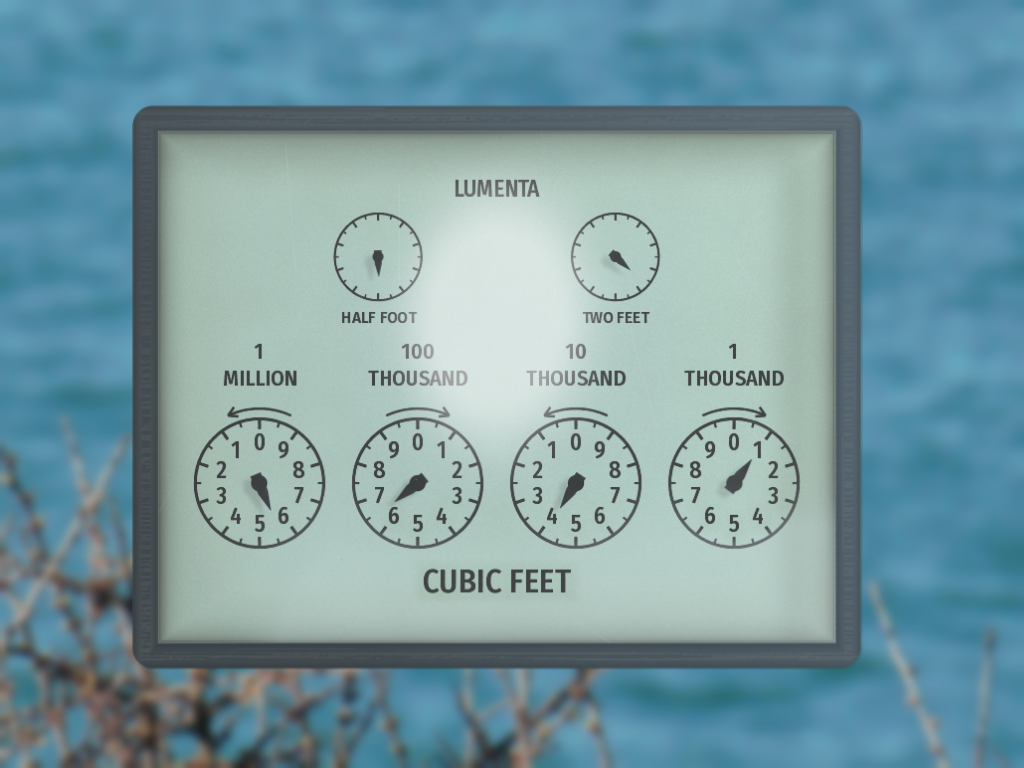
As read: **564100** ft³
